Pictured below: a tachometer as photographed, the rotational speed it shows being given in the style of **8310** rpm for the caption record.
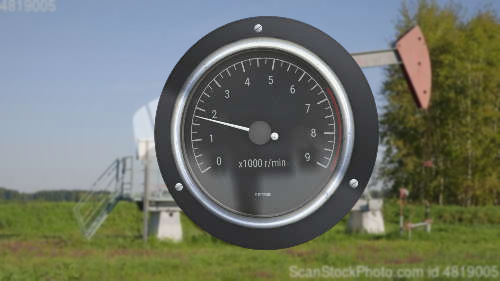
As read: **1750** rpm
